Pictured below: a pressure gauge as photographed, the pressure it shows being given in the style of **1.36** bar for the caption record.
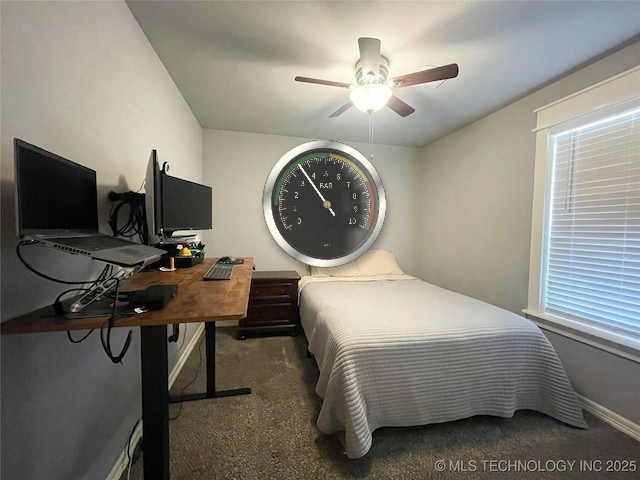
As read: **3.5** bar
